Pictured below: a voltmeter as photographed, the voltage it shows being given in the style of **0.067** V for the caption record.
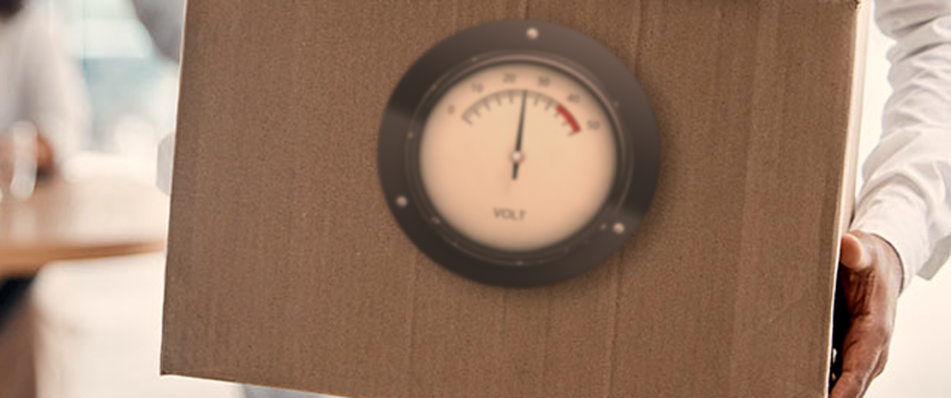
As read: **25** V
